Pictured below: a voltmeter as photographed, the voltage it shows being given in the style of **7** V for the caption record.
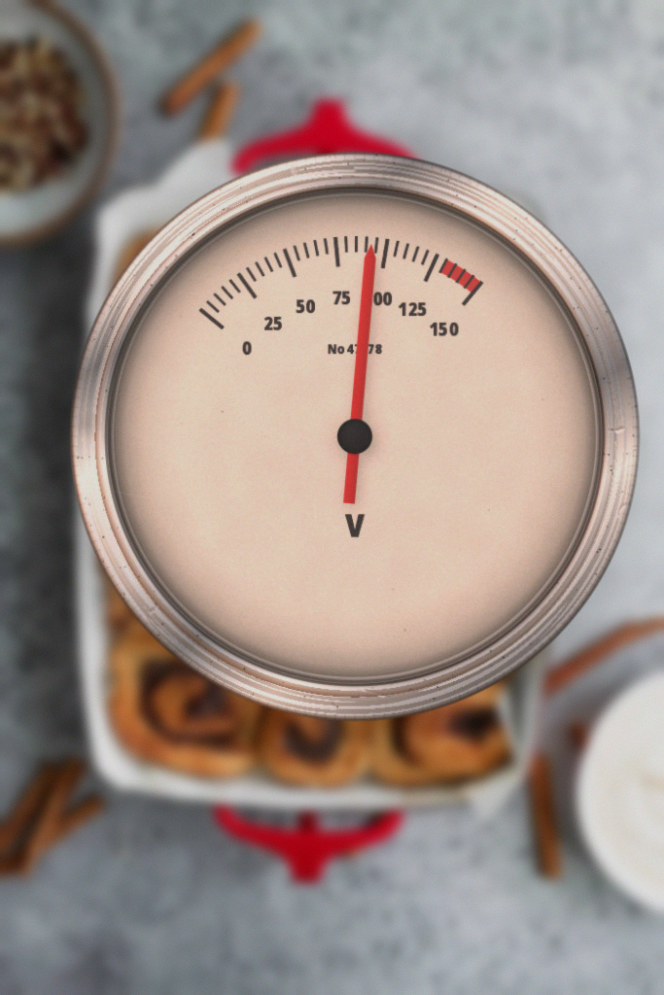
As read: **92.5** V
